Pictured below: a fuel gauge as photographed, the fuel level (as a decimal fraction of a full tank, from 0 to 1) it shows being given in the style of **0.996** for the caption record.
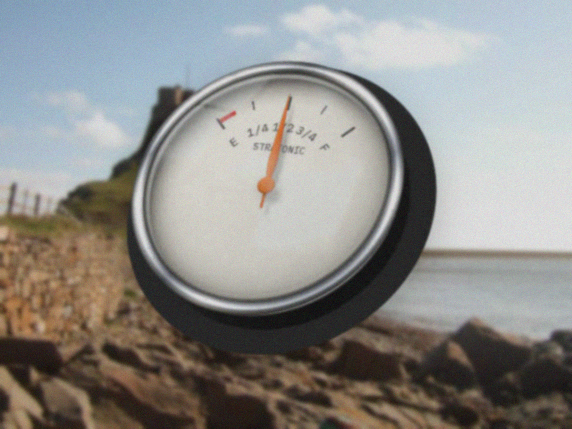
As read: **0.5**
